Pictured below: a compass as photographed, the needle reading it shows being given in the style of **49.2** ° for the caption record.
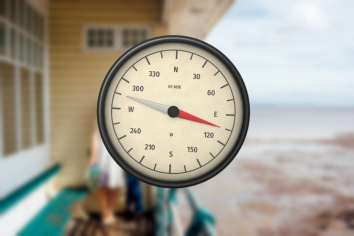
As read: **105** °
